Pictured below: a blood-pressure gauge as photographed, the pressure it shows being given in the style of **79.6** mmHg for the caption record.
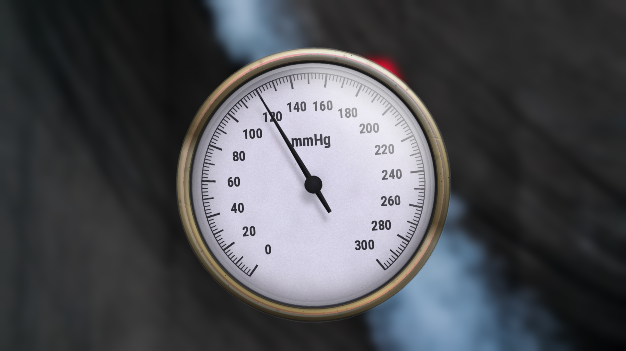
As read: **120** mmHg
